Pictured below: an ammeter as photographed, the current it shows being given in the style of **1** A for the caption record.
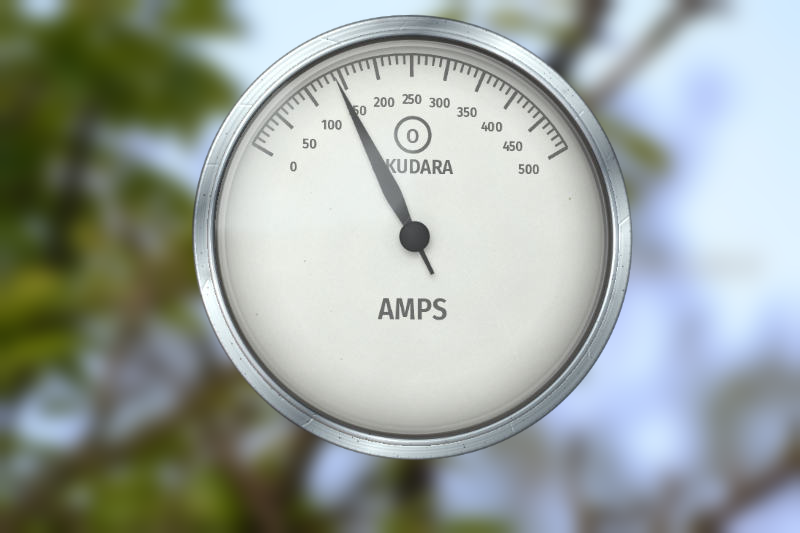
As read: **140** A
